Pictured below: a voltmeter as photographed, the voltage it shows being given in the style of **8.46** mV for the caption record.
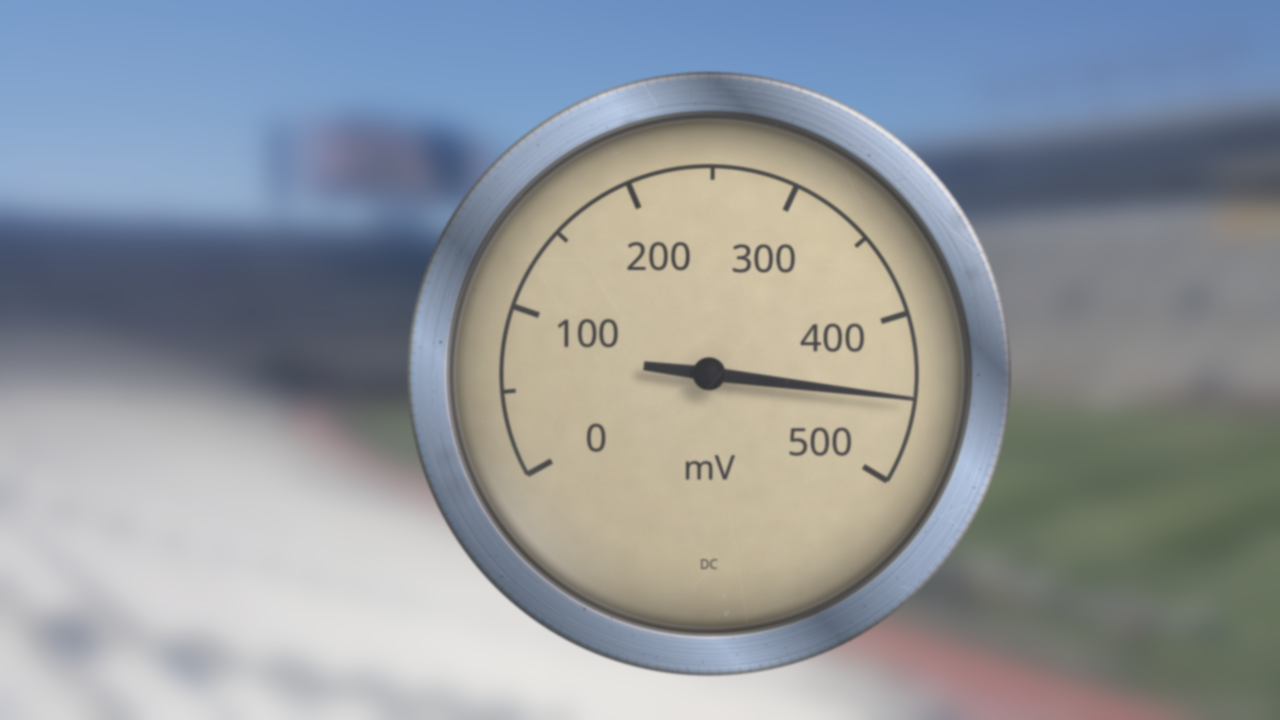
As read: **450** mV
